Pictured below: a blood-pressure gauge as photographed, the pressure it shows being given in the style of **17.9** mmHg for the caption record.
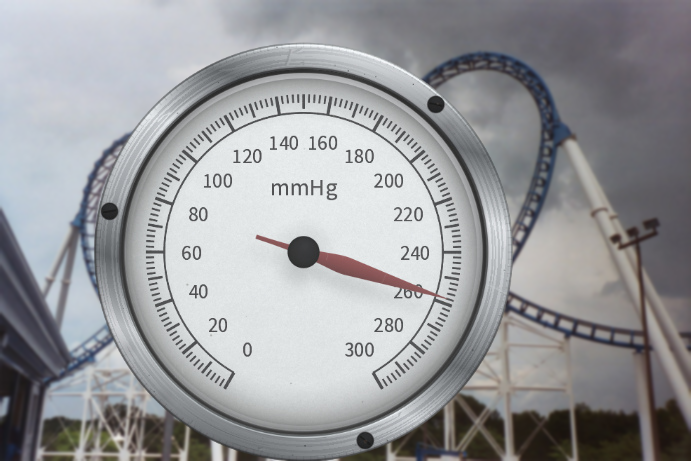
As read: **258** mmHg
